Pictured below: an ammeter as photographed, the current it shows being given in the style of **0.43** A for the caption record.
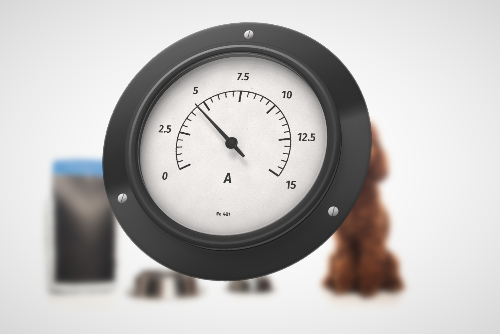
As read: **4.5** A
